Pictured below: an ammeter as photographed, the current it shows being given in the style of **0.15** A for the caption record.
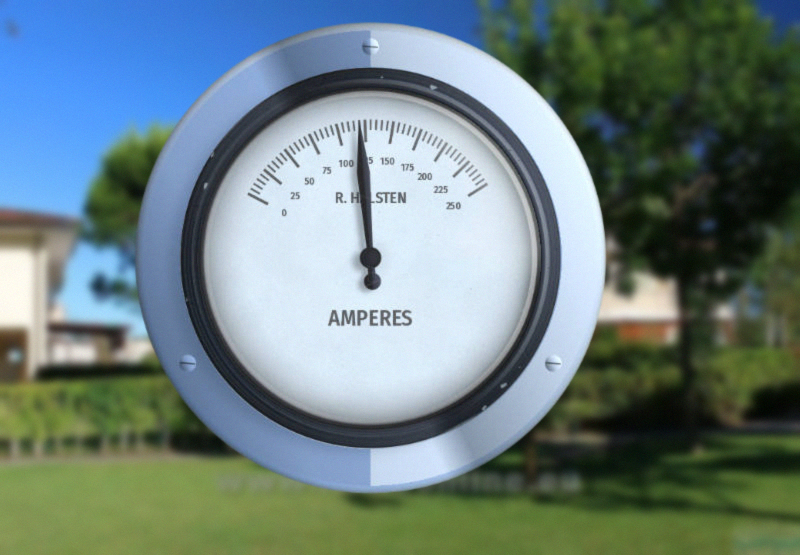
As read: **120** A
